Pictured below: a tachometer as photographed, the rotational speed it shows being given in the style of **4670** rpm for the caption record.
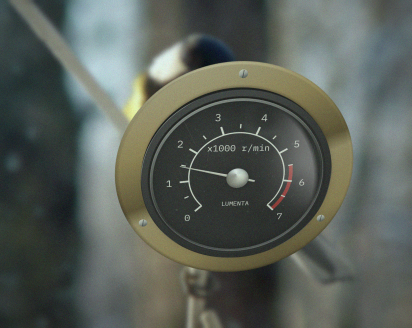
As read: **1500** rpm
